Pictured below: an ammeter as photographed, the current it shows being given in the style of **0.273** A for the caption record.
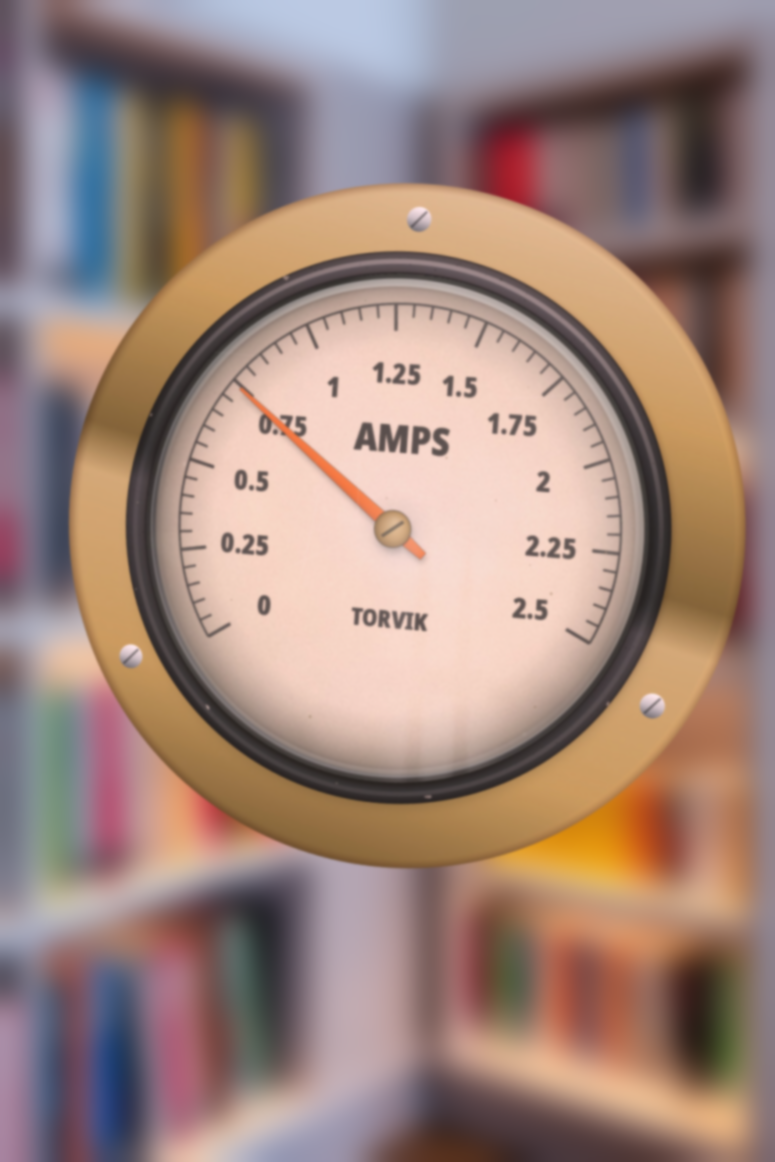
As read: **0.75** A
